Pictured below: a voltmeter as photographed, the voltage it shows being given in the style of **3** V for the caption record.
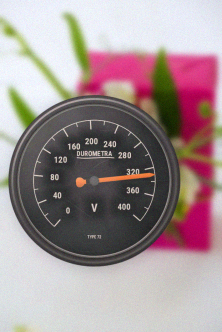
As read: **330** V
